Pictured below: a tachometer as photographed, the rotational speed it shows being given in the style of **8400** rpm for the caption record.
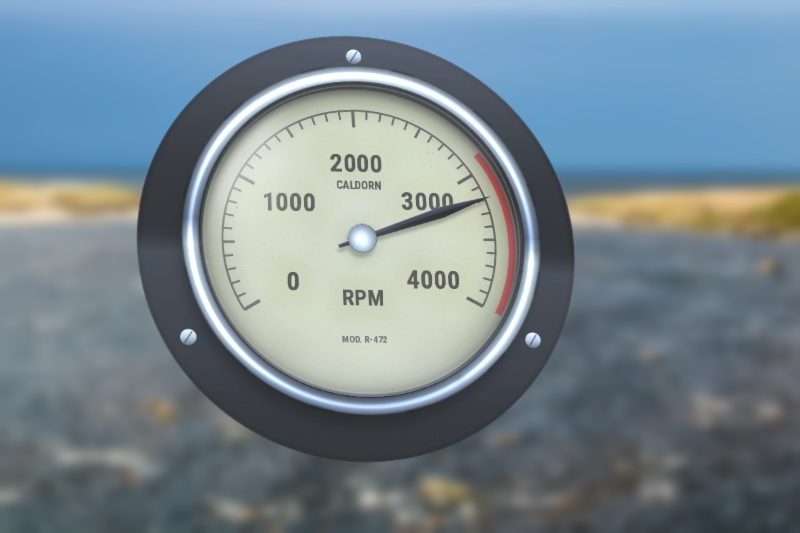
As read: **3200** rpm
